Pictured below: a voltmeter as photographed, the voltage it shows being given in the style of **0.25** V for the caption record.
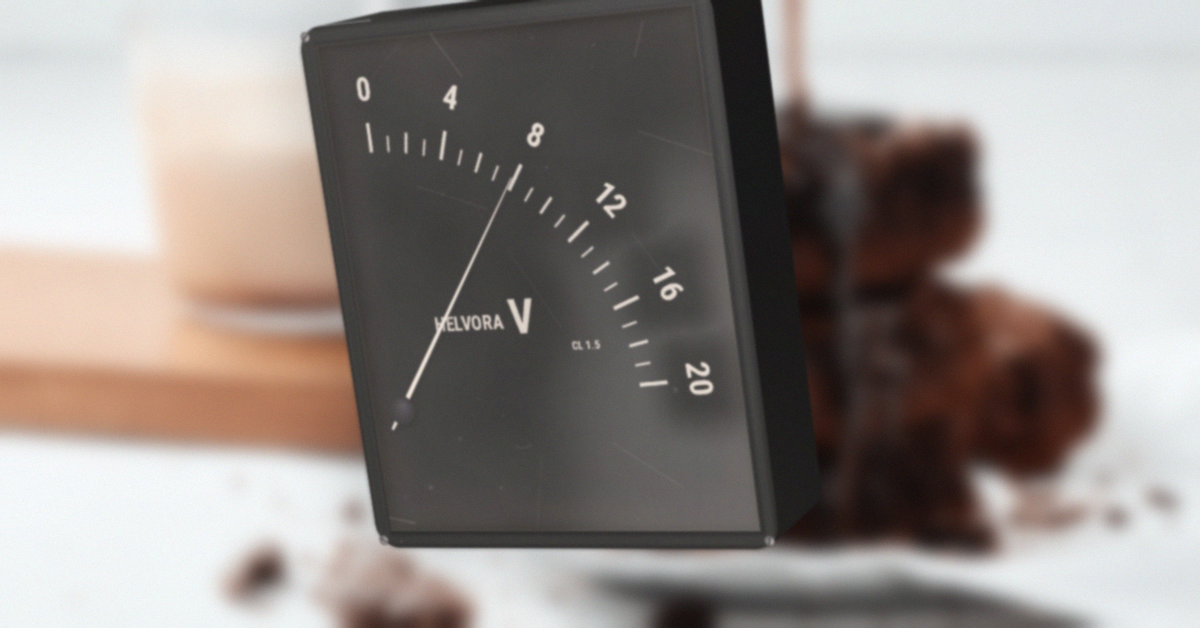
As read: **8** V
